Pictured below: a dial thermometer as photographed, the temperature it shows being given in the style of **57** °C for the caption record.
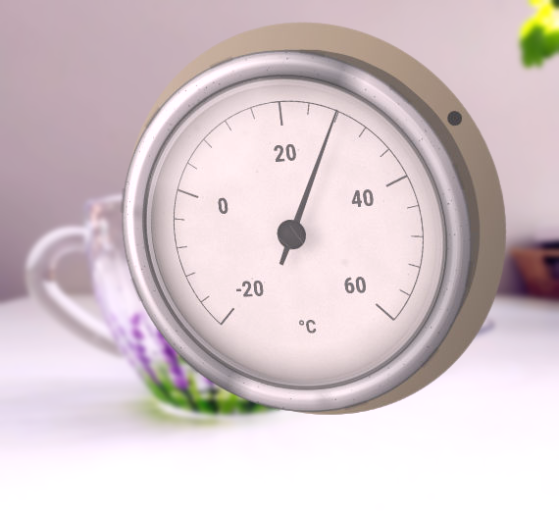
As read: **28** °C
